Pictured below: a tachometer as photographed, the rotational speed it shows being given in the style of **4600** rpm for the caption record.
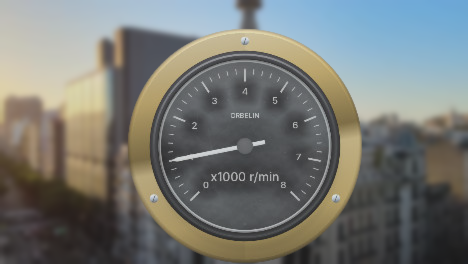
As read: **1000** rpm
